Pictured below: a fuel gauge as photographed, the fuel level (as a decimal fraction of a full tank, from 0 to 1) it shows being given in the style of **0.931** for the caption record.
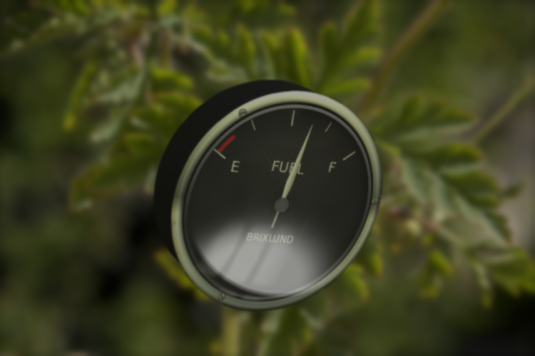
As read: **0.625**
